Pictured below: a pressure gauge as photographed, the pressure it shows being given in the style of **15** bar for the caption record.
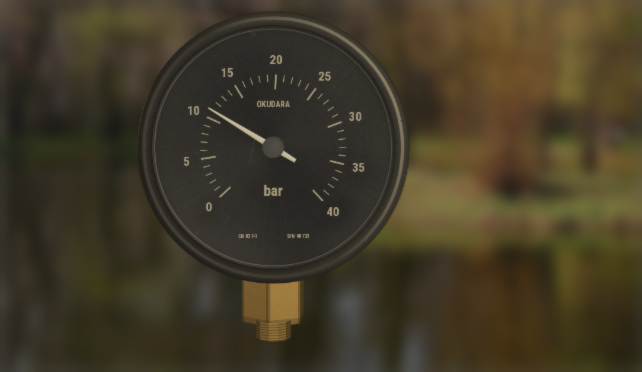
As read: **11** bar
